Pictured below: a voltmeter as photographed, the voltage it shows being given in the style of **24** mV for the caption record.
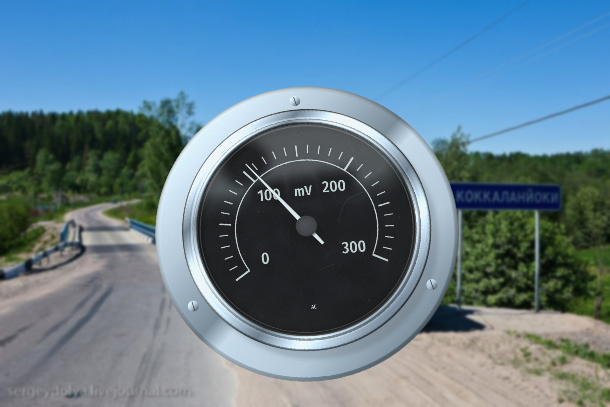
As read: **105** mV
